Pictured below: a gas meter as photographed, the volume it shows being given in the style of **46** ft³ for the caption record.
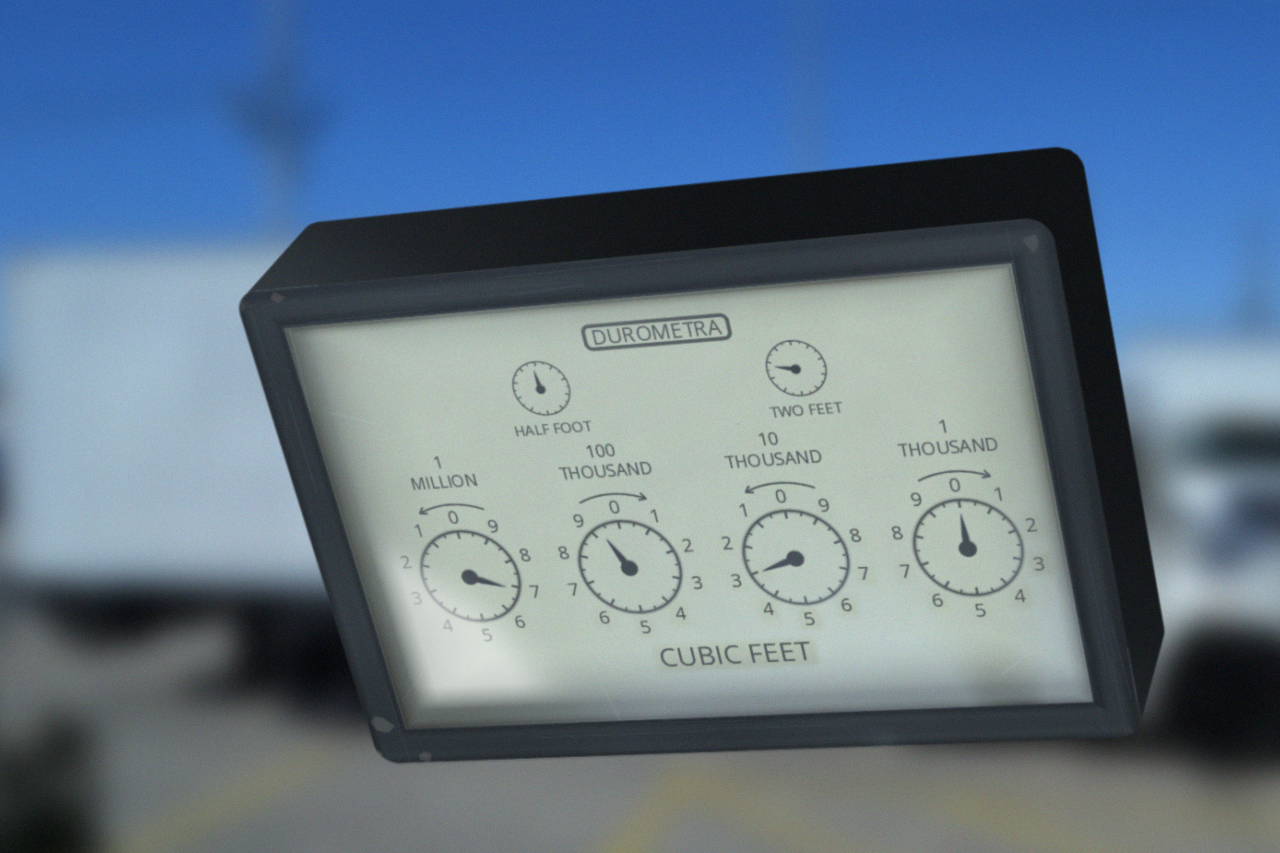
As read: **693000** ft³
